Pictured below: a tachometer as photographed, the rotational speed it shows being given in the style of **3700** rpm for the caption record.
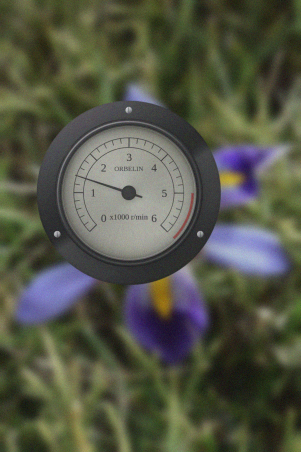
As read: **1400** rpm
